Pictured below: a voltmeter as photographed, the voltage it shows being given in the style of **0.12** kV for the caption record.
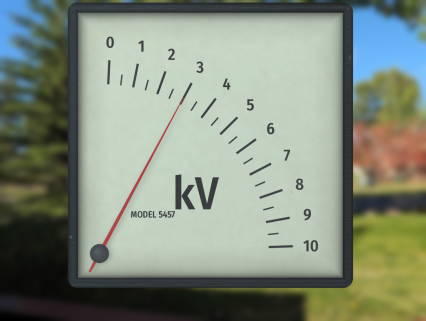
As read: **3** kV
